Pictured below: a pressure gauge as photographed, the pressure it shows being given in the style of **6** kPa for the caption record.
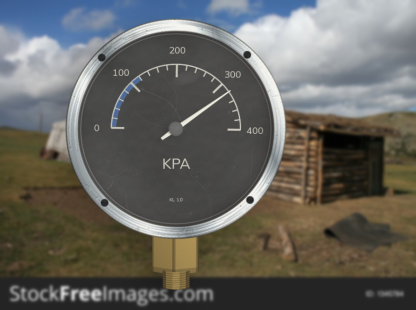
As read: **320** kPa
